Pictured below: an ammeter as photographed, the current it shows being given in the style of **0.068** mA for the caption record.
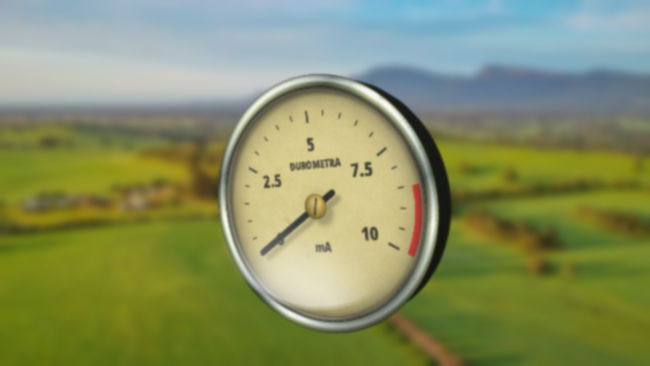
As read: **0** mA
